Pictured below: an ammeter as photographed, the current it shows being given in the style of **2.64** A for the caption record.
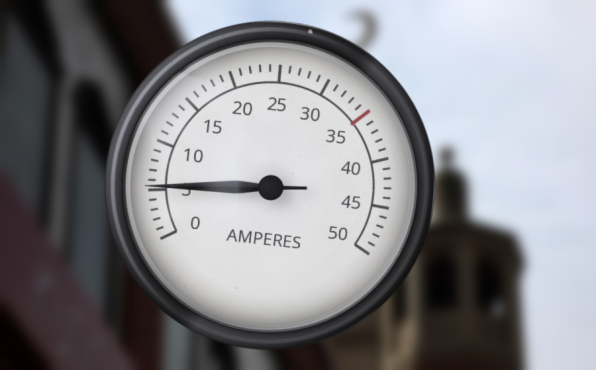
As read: **5.5** A
